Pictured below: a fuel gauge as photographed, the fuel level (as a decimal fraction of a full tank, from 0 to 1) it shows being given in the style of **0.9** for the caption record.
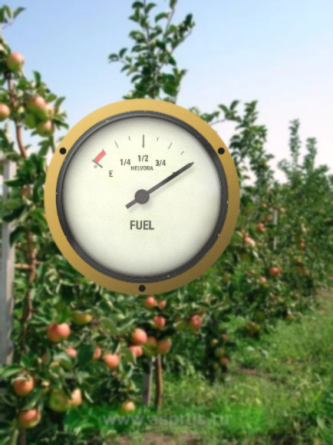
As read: **1**
